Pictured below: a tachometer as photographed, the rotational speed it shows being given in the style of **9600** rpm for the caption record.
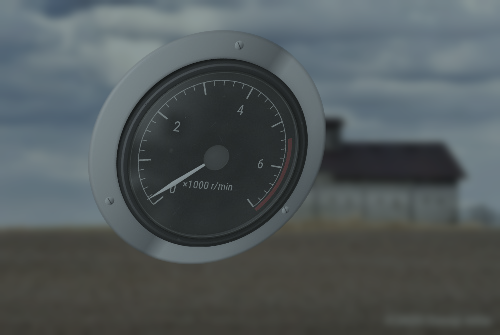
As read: **200** rpm
